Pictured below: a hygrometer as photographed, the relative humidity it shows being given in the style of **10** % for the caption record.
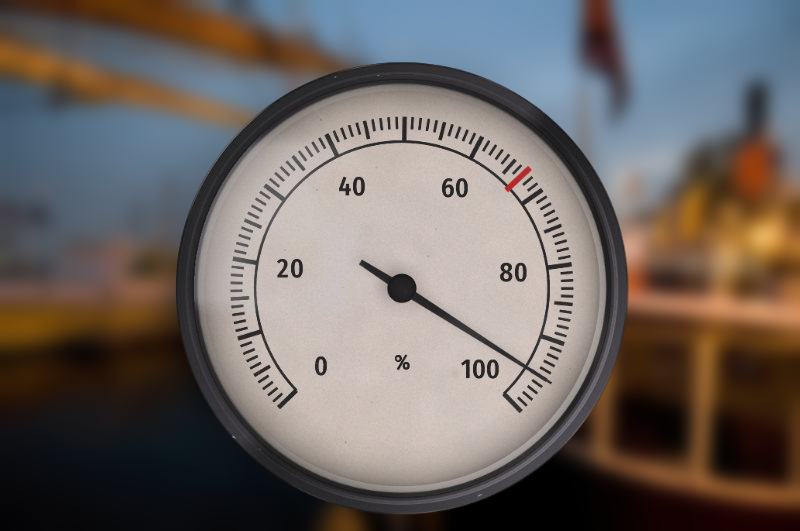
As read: **95** %
